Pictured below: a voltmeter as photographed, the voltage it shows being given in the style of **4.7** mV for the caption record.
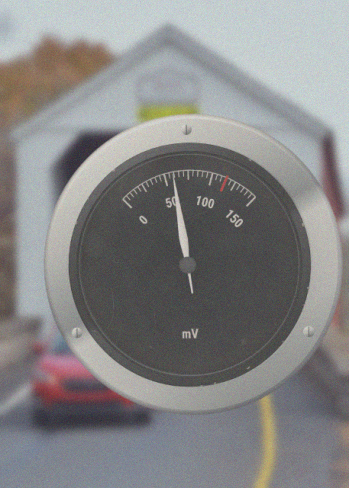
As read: **60** mV
